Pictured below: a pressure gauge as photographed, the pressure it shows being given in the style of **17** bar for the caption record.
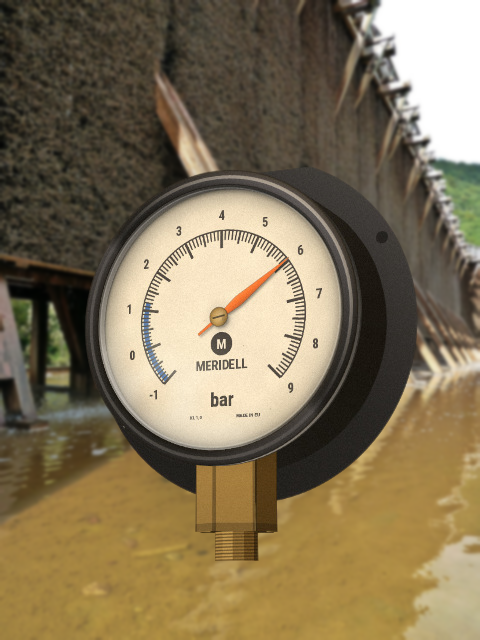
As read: **6** bar
